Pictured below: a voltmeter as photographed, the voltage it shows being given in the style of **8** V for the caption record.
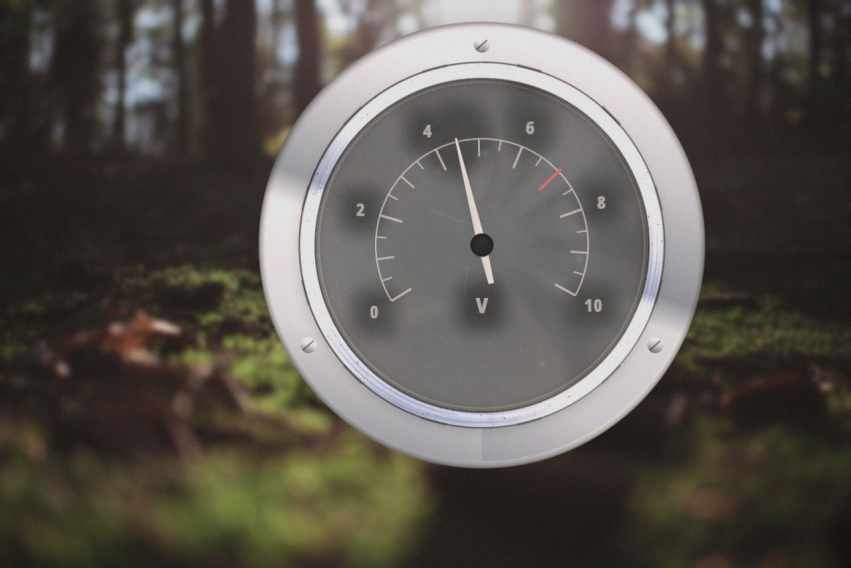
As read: **4.5** V
